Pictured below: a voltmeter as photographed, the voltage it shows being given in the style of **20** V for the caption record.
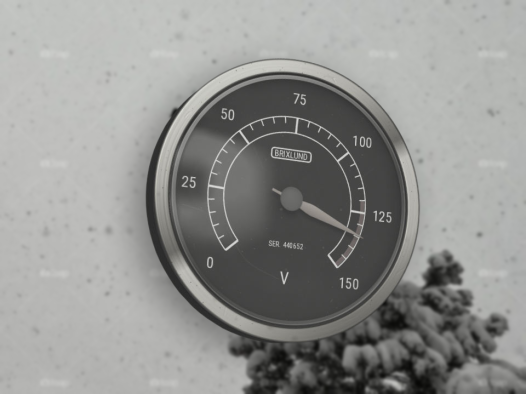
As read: **135** V
